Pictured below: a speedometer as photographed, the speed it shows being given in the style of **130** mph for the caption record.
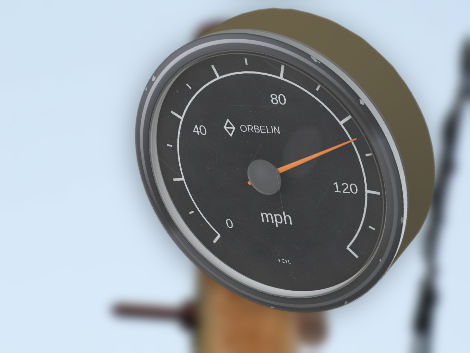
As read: **105** mph
